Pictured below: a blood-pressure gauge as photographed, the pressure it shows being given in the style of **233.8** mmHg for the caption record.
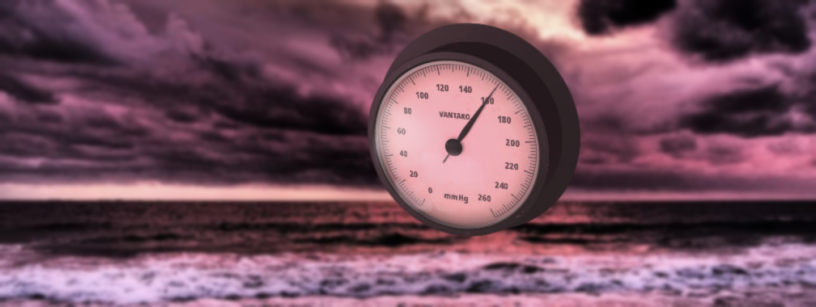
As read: **160** mmHg
